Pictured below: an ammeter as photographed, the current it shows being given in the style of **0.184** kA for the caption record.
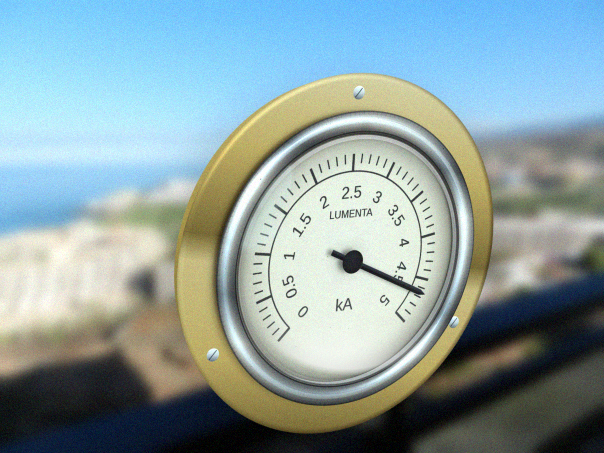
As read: **4.65** kA
